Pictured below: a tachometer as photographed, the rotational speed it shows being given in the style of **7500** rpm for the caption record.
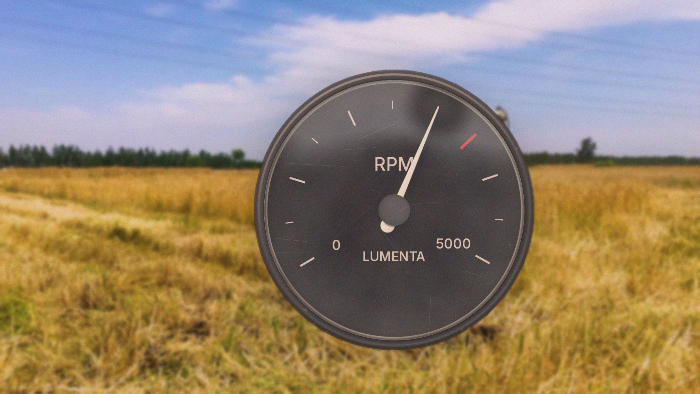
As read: **3000** rpm
